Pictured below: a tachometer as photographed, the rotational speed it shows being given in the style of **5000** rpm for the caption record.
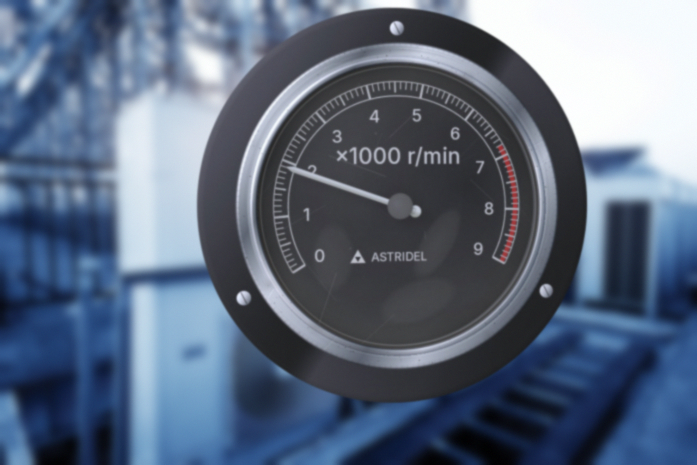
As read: **1900** rpm
